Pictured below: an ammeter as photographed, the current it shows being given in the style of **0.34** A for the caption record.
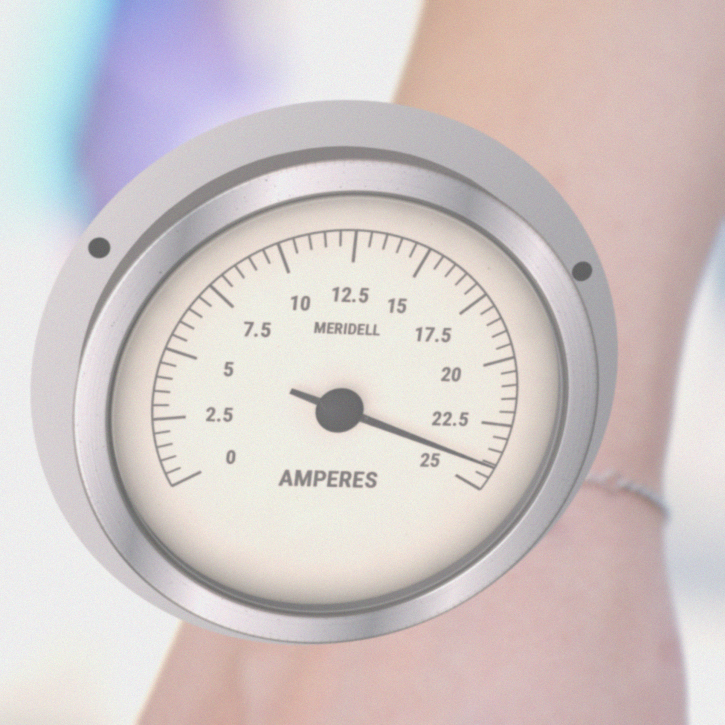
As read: **24** A
